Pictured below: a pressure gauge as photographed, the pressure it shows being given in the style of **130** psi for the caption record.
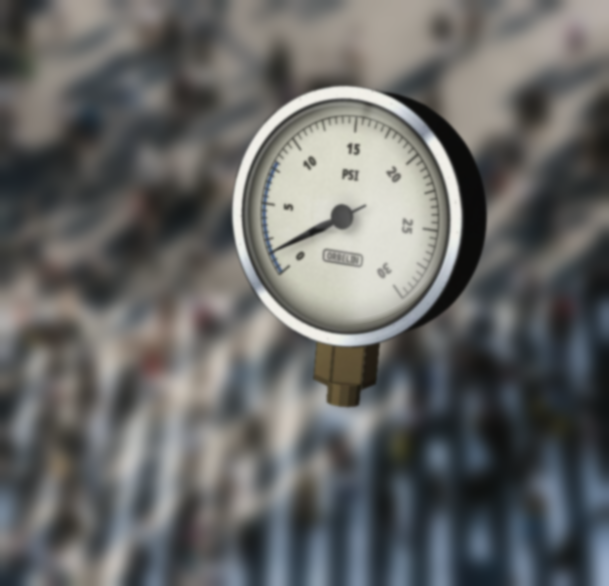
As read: **1.5** psi
